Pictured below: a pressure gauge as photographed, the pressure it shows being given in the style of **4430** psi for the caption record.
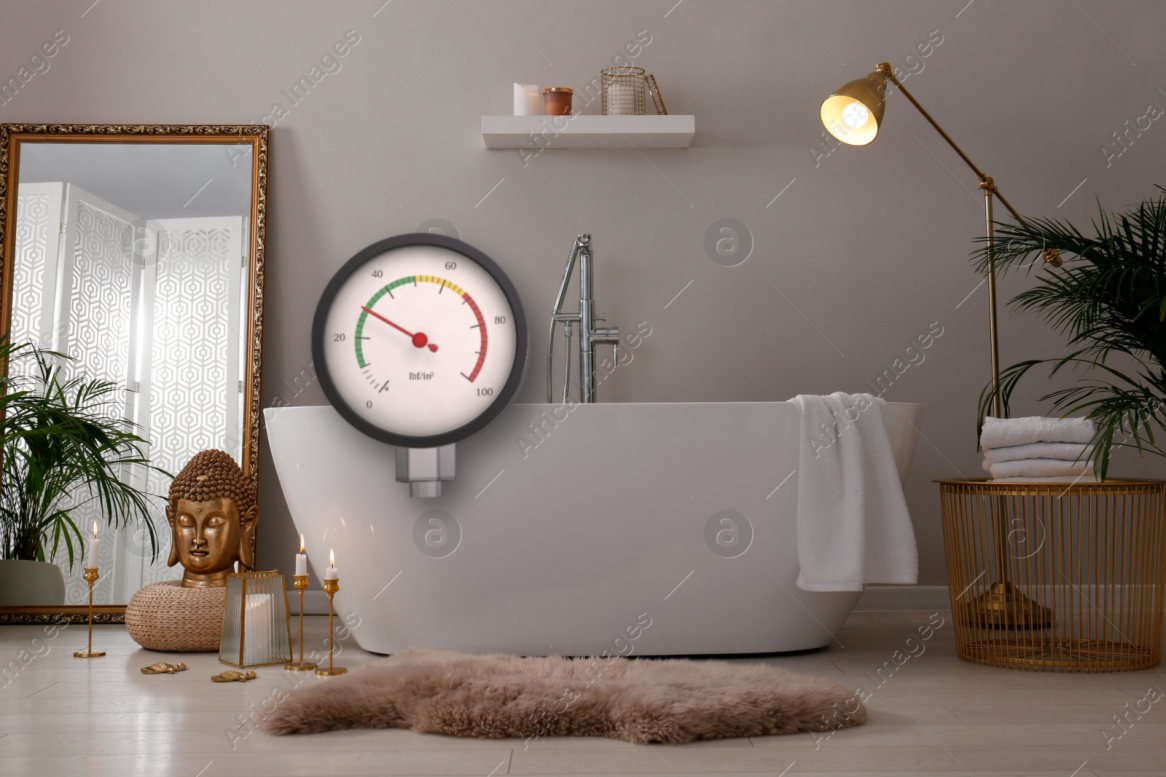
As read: **30** psi
